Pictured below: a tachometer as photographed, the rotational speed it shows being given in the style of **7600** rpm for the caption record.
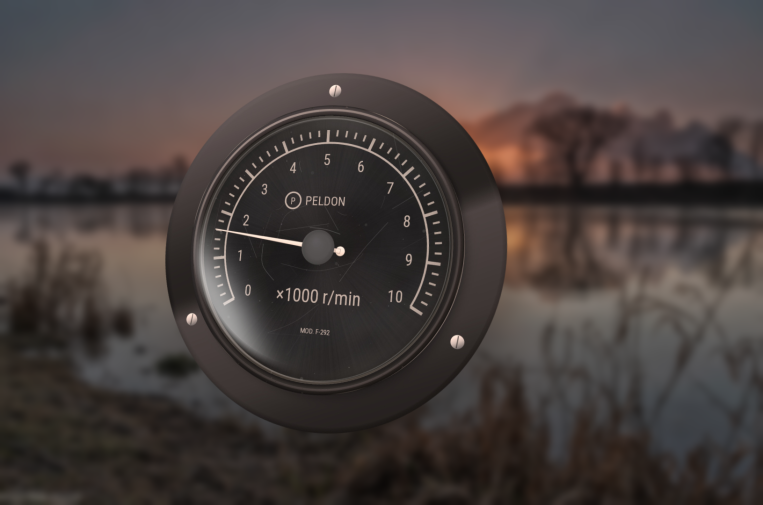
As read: **1600** rpm
